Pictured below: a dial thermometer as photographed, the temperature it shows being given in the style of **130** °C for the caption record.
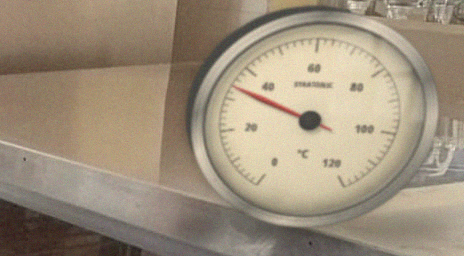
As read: **34** °C
